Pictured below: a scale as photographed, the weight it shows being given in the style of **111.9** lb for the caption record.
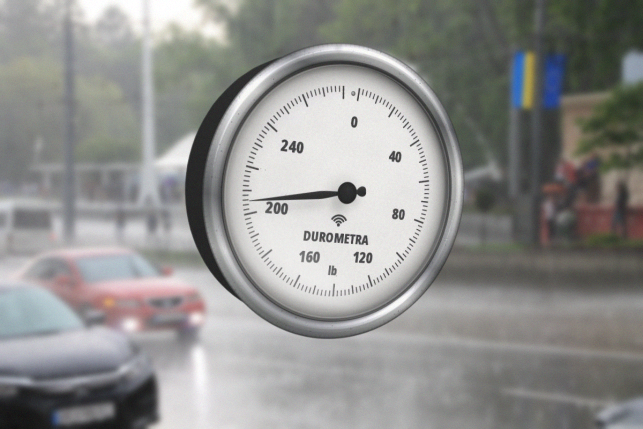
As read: **206** lb
